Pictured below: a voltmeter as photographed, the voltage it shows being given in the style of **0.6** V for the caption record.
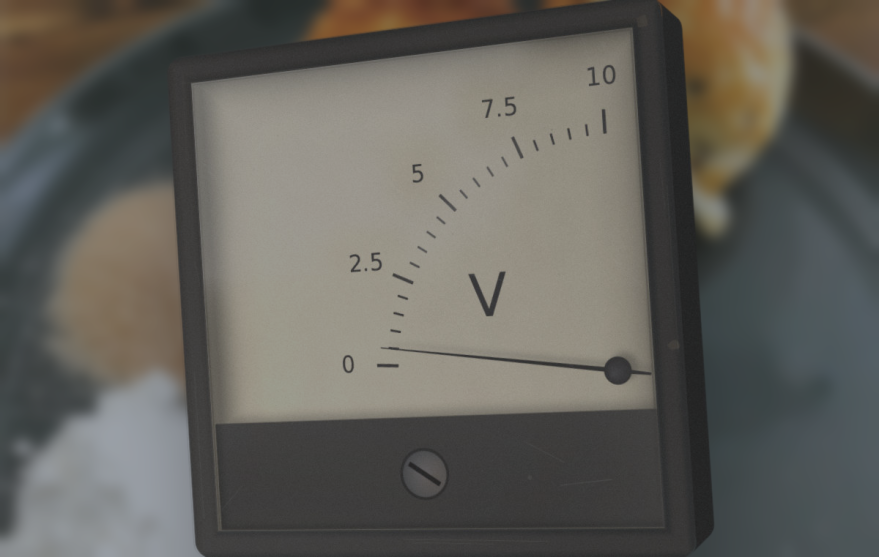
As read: **0.5** V
